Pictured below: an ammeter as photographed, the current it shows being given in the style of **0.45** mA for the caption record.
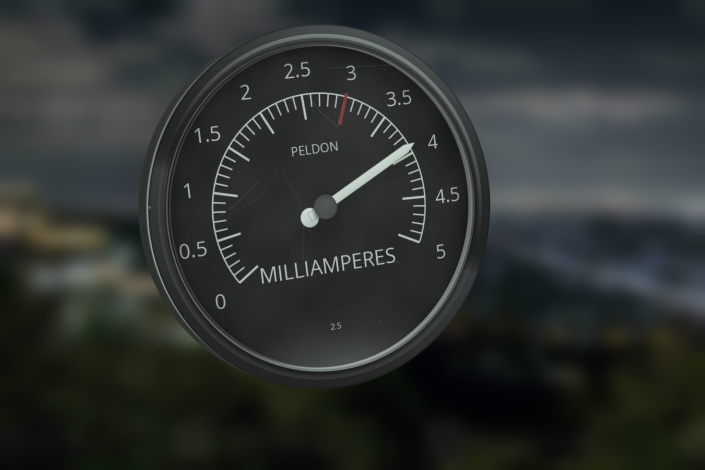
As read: **3.9** mA
